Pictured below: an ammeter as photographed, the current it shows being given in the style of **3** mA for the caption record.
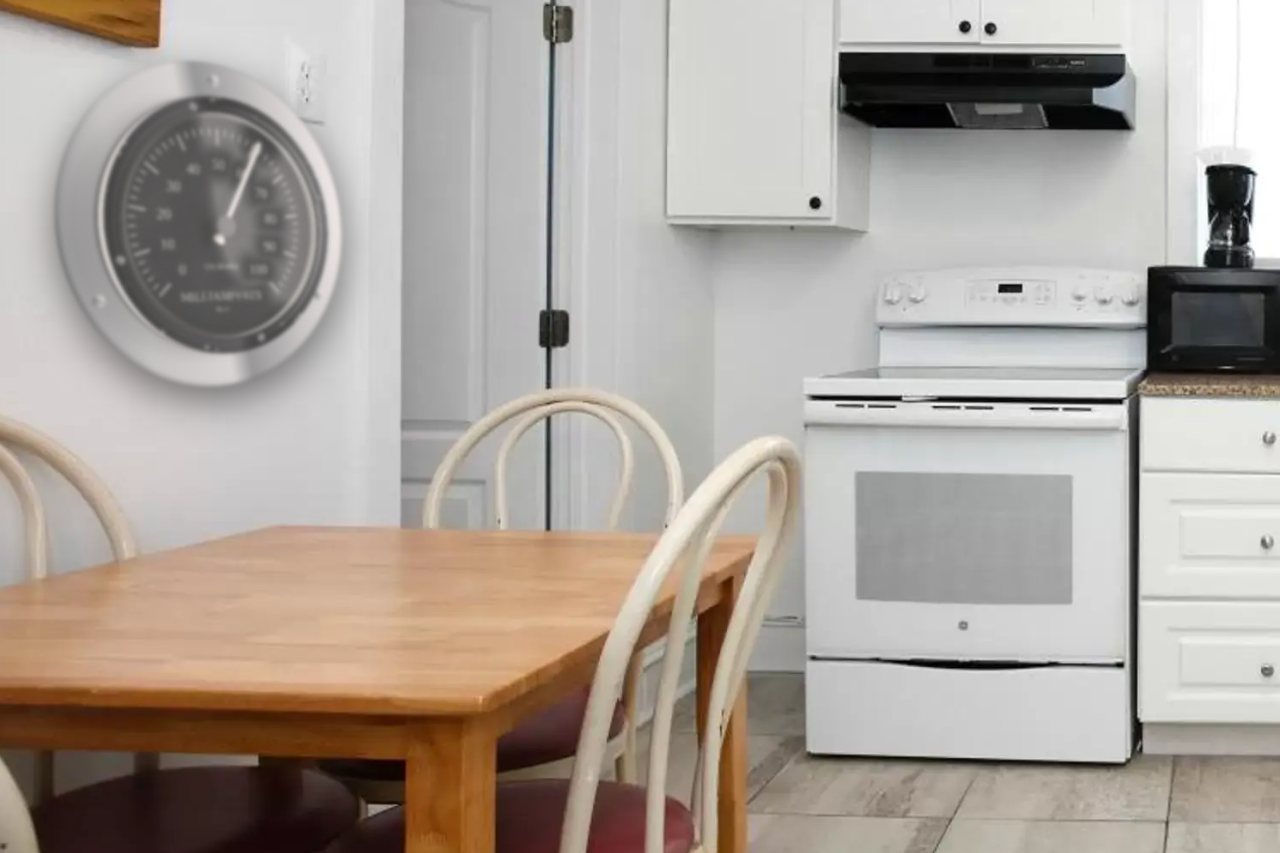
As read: **60** mA
